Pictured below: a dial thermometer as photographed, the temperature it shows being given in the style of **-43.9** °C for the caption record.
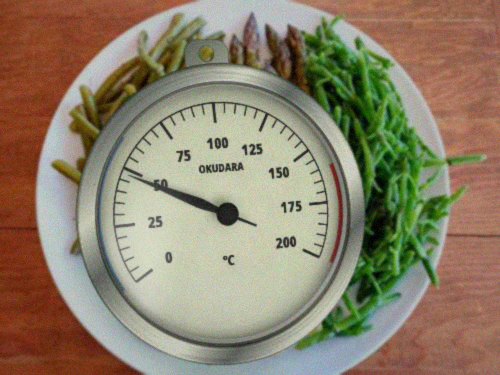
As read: **47.5** °C
